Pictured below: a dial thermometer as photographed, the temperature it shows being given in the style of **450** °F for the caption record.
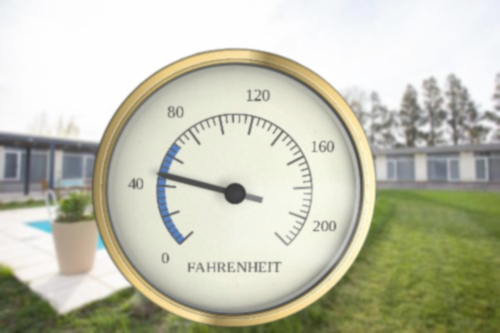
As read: **48** °F
